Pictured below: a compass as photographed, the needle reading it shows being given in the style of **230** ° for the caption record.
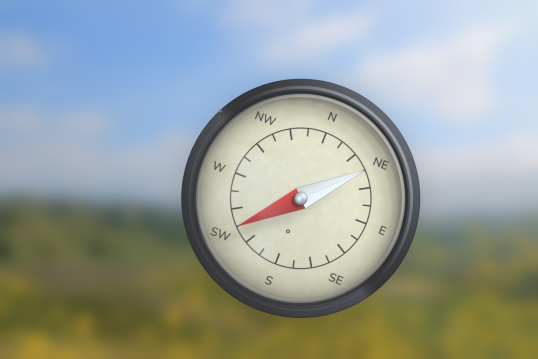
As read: **225** °
